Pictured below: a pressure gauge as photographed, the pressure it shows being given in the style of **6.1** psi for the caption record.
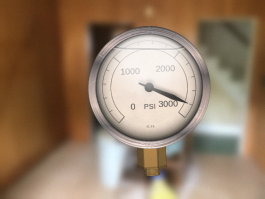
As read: **2800** psi
